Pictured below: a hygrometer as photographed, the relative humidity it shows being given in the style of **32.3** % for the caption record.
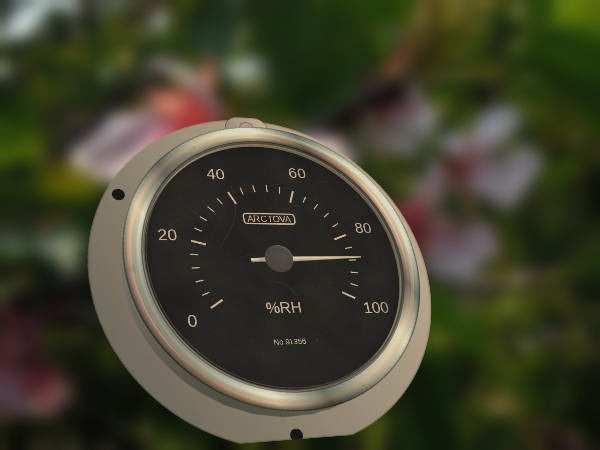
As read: **88** %
